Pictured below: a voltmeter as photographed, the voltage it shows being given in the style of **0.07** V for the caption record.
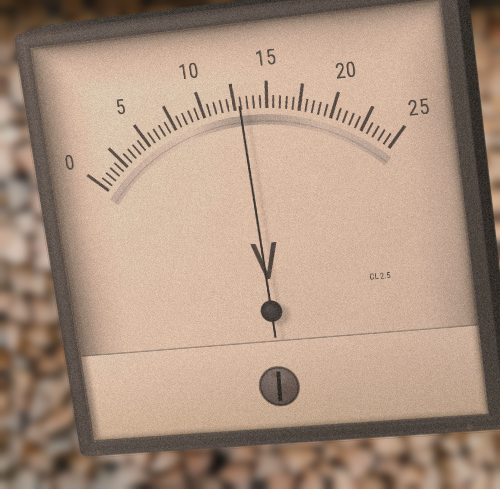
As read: **13** V
